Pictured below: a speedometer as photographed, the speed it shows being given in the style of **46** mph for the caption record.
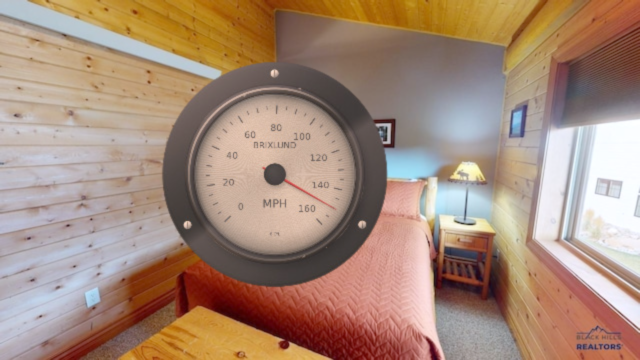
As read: **150** mph
